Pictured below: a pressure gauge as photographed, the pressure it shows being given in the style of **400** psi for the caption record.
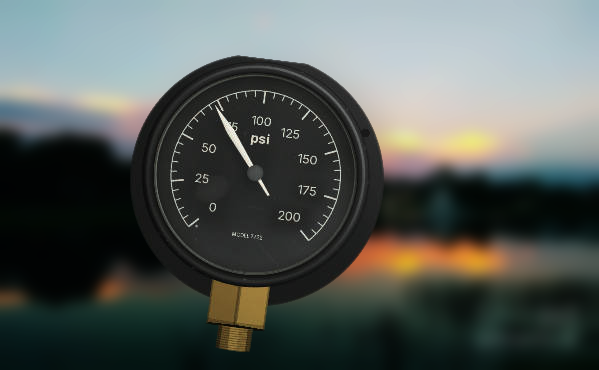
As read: **72.5** psi
